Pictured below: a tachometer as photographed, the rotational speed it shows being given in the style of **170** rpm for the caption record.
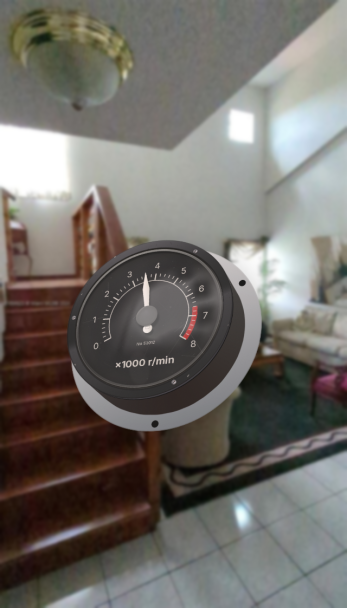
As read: **3600** rpm
